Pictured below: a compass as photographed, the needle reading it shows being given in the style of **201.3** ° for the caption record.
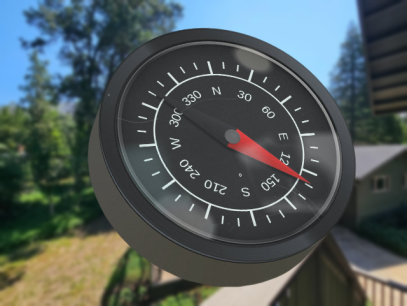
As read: **130** °
